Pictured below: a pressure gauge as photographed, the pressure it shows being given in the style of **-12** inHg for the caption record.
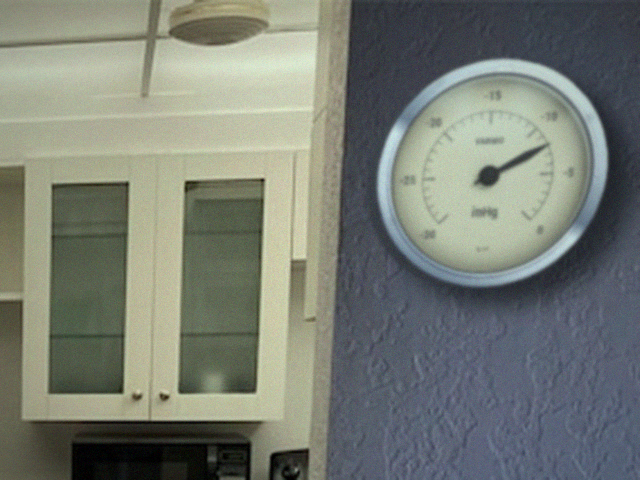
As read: **-8** inHg
